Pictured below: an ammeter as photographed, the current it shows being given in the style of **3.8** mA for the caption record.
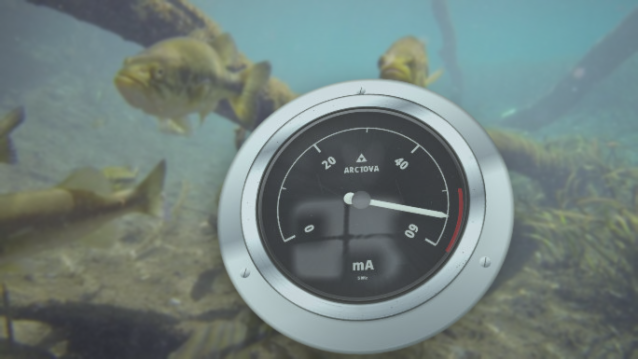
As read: **55** mA
